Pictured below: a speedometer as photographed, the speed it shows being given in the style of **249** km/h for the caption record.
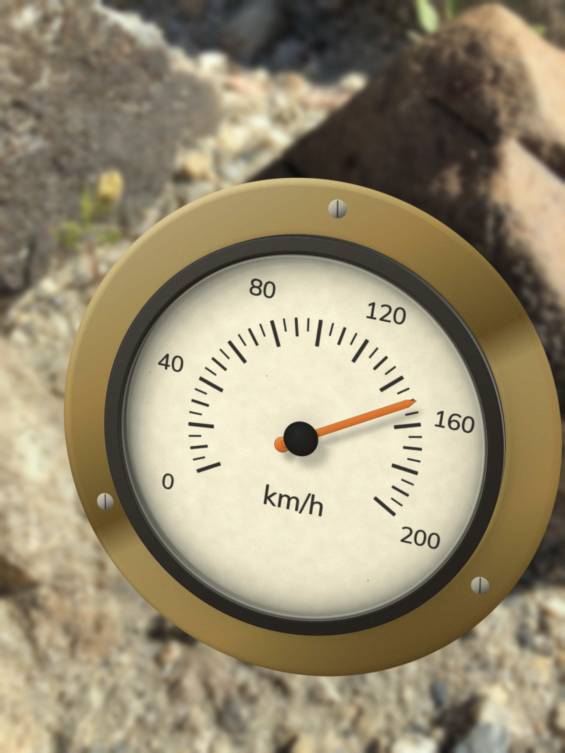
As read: **150** km/h
